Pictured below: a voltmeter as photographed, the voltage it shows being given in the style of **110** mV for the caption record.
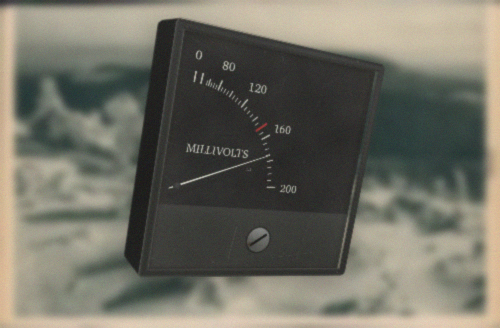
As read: **175** mV
